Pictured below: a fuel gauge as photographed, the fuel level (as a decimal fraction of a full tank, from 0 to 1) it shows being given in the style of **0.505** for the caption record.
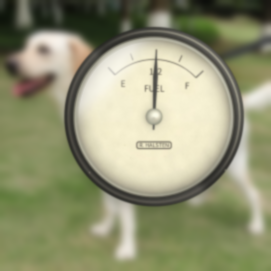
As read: **0.5**
